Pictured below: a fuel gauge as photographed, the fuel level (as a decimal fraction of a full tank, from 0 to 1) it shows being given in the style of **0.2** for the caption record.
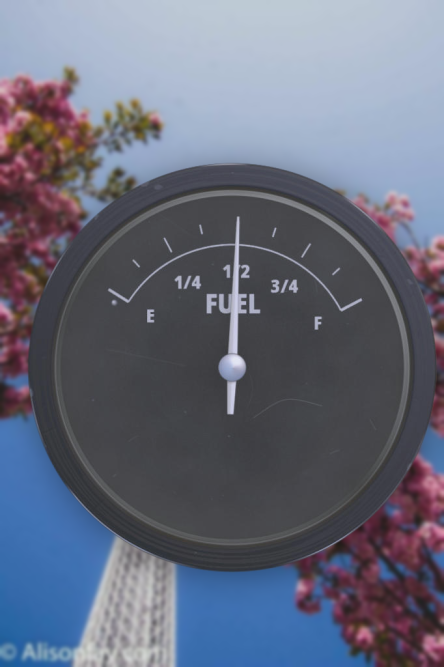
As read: **0.5**
